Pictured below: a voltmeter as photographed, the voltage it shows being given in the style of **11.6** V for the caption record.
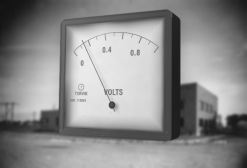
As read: **0.15** V
